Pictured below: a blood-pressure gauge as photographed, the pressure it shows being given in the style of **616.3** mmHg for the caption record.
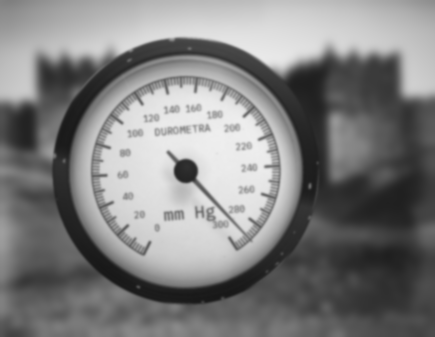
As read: **290** mmHg
